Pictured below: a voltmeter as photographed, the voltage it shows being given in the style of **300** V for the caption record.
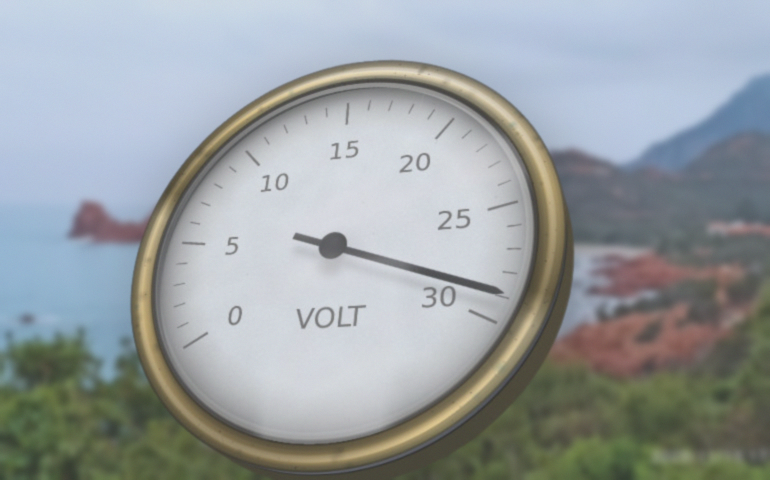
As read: **29** V
